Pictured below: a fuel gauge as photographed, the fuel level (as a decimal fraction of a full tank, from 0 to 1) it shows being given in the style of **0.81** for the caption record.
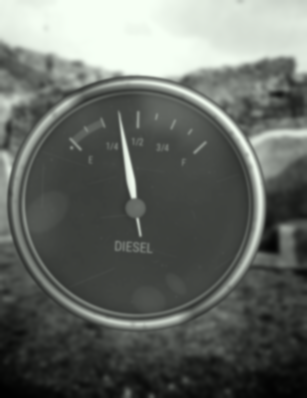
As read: **0.375**
